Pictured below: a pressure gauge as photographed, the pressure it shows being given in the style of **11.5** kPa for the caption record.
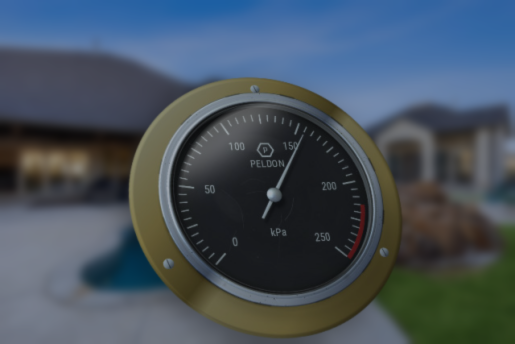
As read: **155** kPa
